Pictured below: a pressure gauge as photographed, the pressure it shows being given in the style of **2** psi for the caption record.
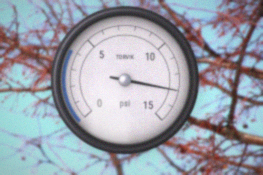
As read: **13** psi
